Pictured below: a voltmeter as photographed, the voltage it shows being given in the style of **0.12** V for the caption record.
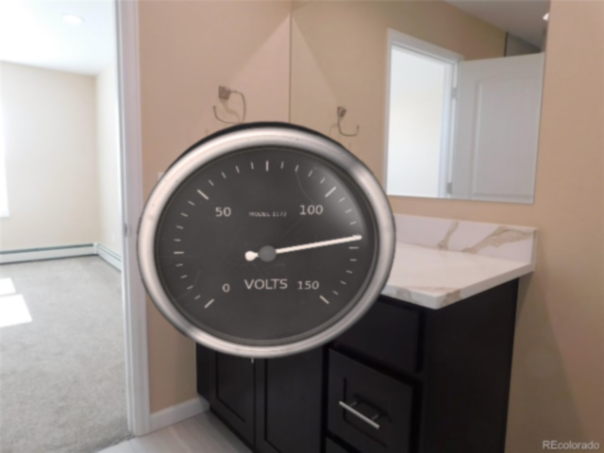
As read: **120** V
